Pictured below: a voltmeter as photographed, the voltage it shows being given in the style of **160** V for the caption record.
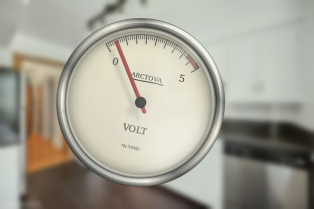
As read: **0.5** V
